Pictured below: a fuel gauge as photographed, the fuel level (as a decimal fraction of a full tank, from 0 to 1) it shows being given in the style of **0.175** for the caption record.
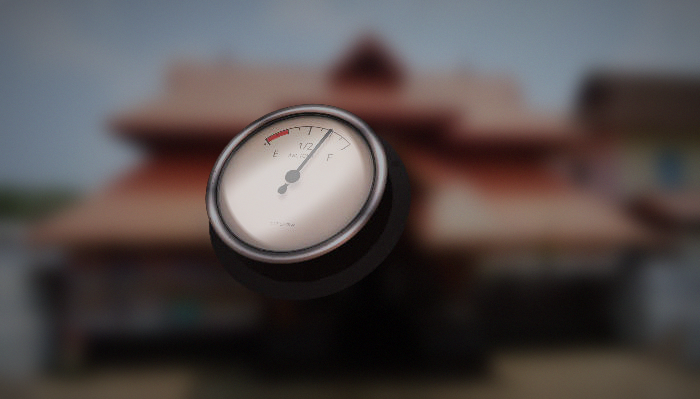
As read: **0.75**
